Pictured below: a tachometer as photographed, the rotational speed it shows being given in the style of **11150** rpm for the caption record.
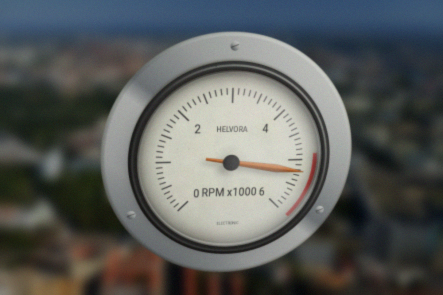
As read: **5200** rpm
